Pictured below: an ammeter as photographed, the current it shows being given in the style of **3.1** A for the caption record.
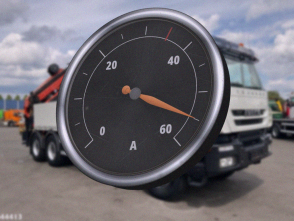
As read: **55** A
